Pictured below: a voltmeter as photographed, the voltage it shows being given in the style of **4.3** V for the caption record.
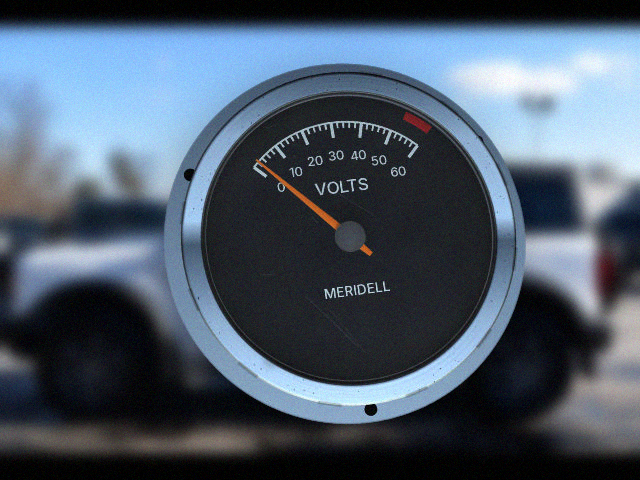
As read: **2** V
